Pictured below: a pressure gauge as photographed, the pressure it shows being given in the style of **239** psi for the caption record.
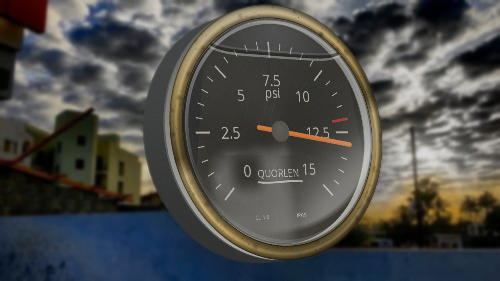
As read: **13** psi
